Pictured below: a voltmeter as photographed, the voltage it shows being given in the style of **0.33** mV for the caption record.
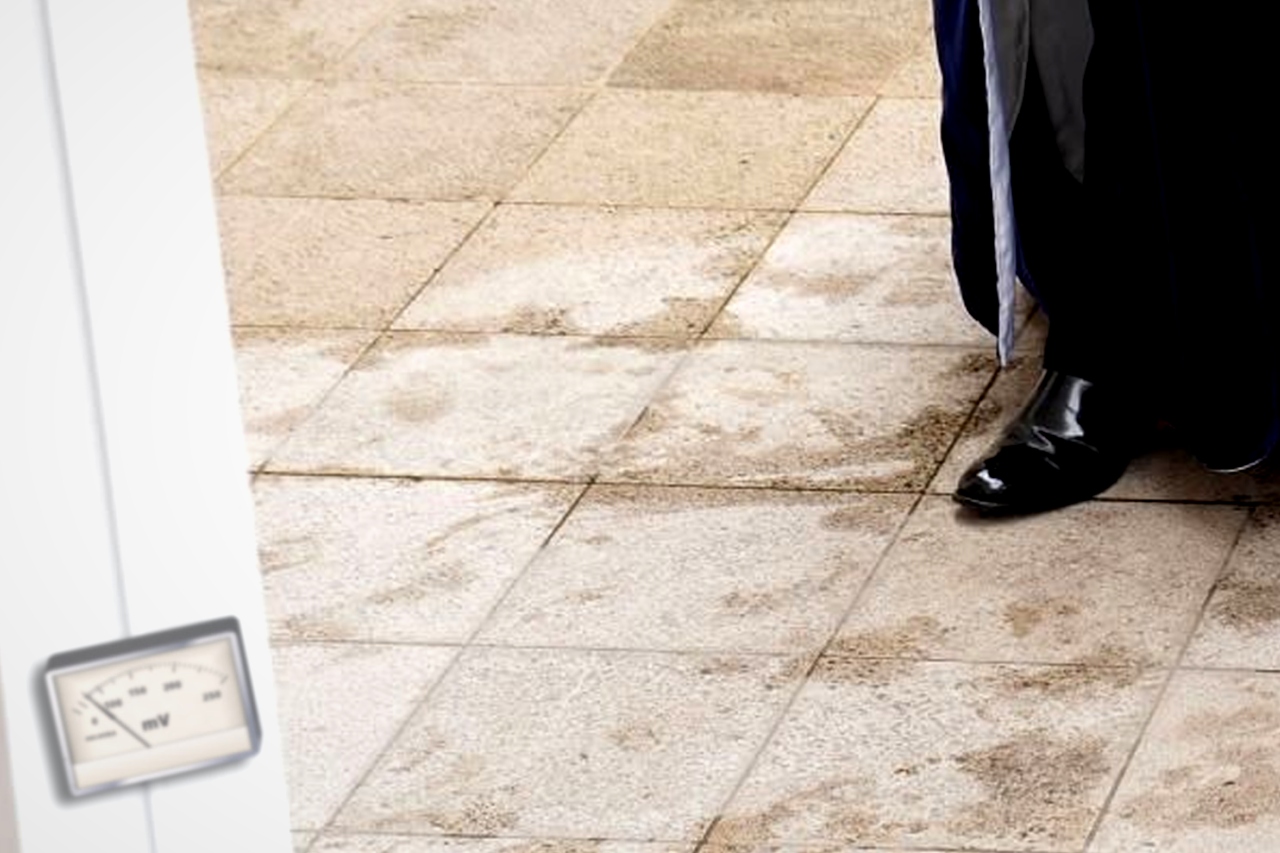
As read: **75** mV
